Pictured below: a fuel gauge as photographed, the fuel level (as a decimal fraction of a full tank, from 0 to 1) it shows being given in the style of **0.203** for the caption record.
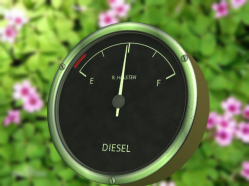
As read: **0.5**
